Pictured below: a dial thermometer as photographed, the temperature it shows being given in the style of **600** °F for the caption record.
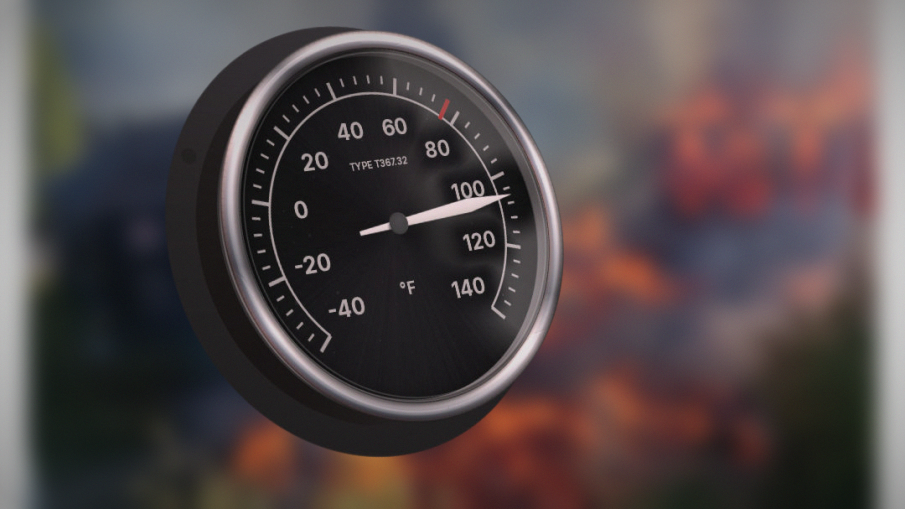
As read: **106** °F
